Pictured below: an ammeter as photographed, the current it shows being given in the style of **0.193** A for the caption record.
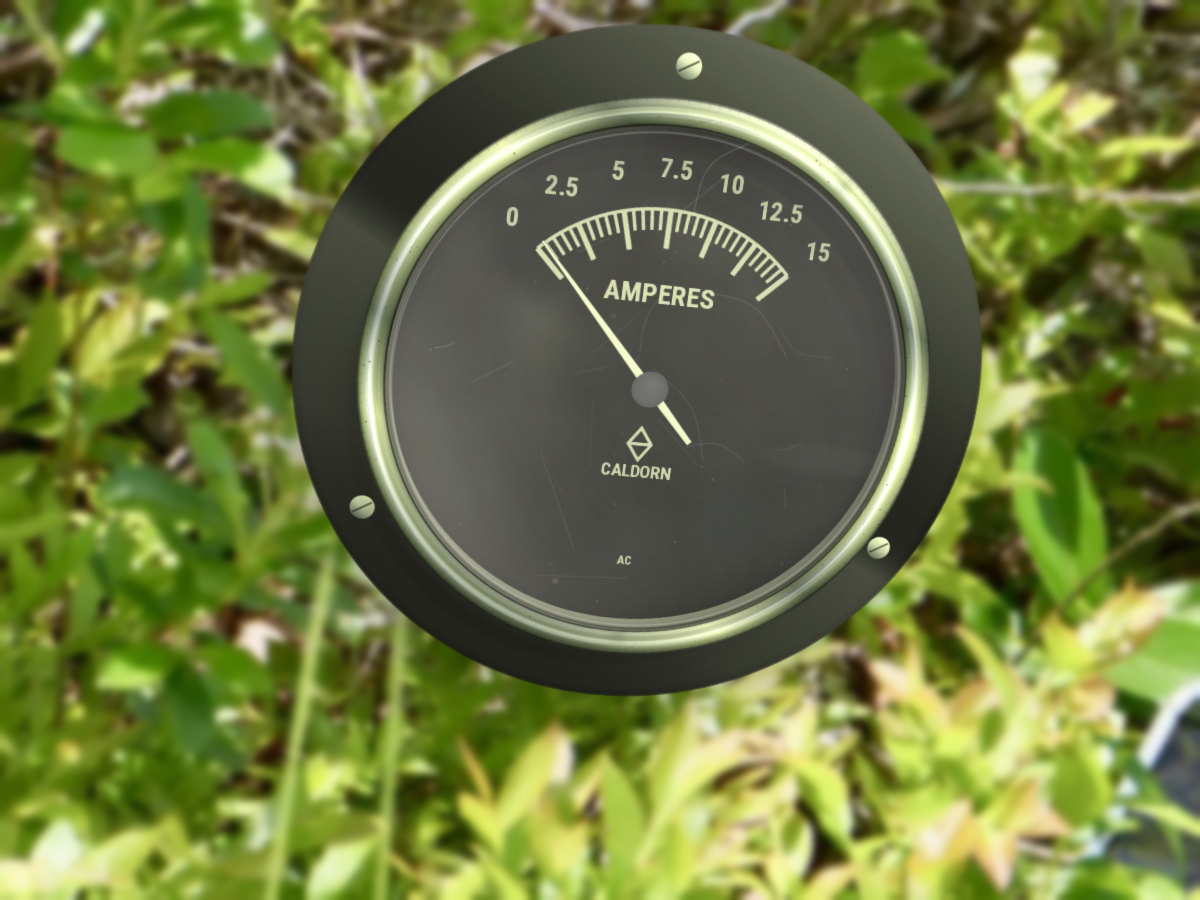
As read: **0.5** A
